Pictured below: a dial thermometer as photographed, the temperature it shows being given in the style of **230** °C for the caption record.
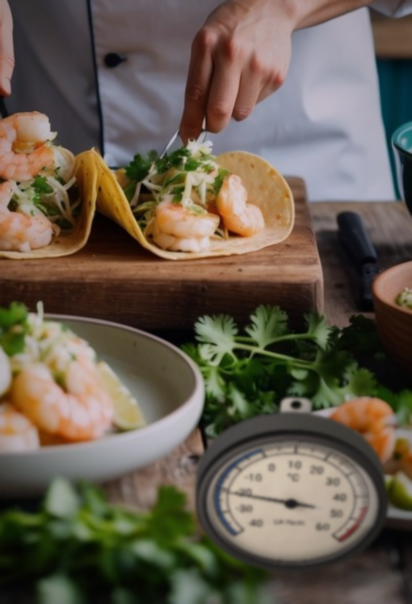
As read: **-20** °C
